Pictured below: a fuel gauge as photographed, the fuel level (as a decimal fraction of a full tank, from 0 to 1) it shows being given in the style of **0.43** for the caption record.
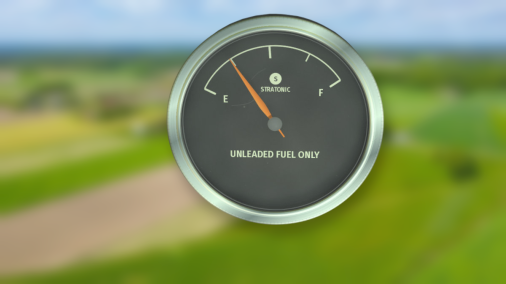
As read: **0.25**
